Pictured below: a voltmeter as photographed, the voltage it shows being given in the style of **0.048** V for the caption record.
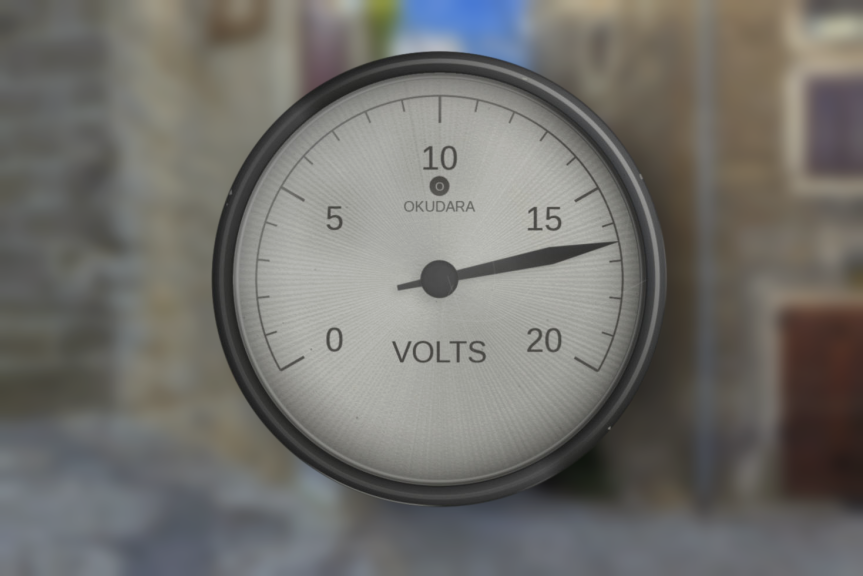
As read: **16.5** V
